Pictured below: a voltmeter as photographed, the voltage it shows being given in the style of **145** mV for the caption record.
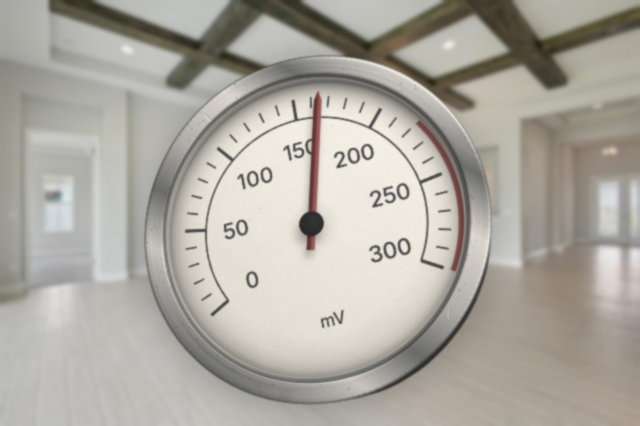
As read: **165** mV
